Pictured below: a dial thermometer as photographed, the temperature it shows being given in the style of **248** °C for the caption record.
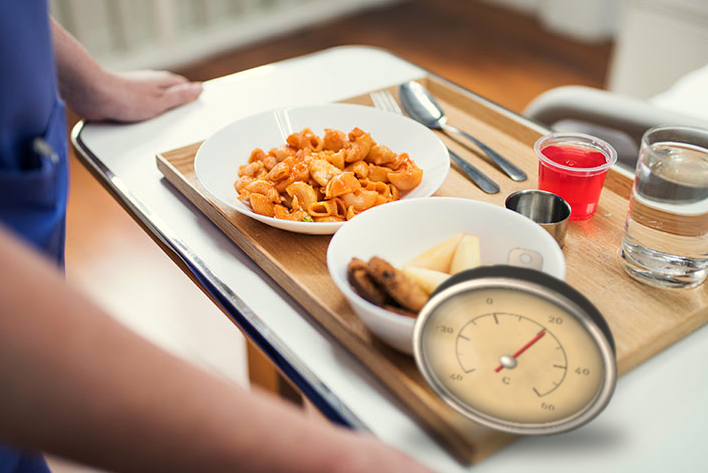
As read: **20** °C
